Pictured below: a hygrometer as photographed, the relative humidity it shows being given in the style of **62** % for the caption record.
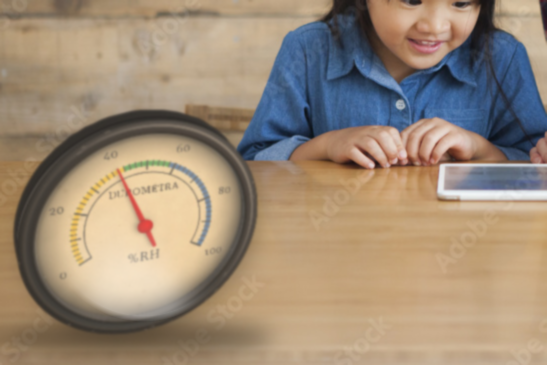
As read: **40** %
